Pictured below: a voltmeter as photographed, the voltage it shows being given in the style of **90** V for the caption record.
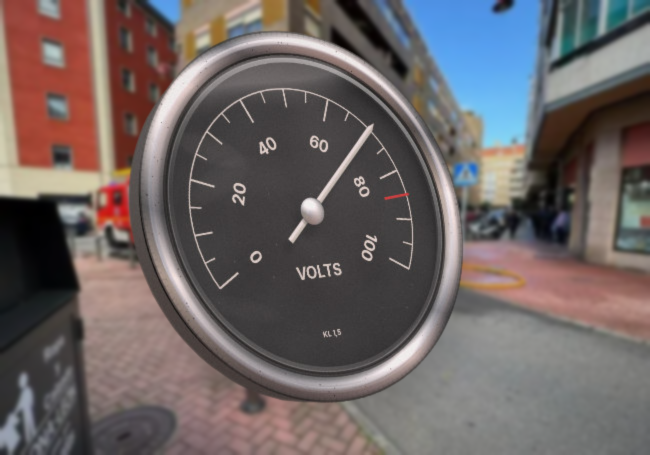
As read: **70** V
